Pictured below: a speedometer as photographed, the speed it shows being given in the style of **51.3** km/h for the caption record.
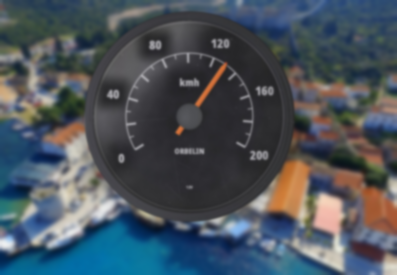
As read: **130** km/h
